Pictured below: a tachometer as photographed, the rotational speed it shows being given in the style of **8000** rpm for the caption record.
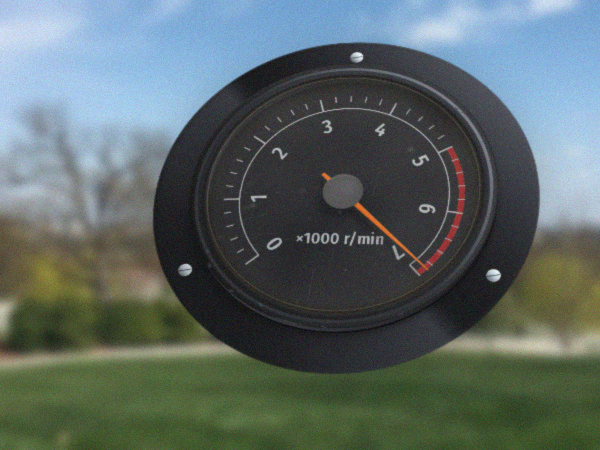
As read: **6900** rpm
